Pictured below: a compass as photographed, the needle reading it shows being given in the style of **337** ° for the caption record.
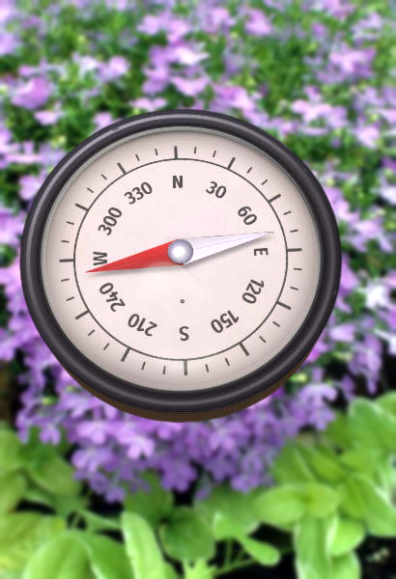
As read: **260** °
